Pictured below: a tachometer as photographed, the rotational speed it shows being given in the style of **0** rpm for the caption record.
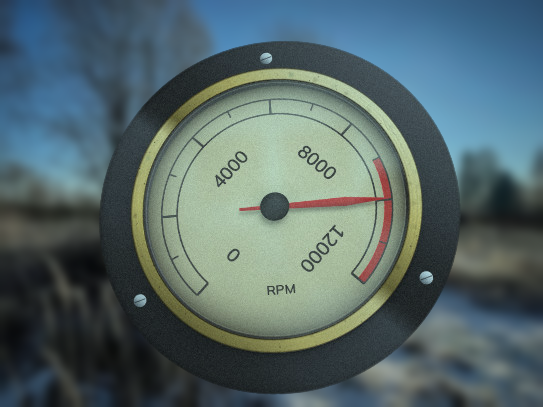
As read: **10000** rpm
